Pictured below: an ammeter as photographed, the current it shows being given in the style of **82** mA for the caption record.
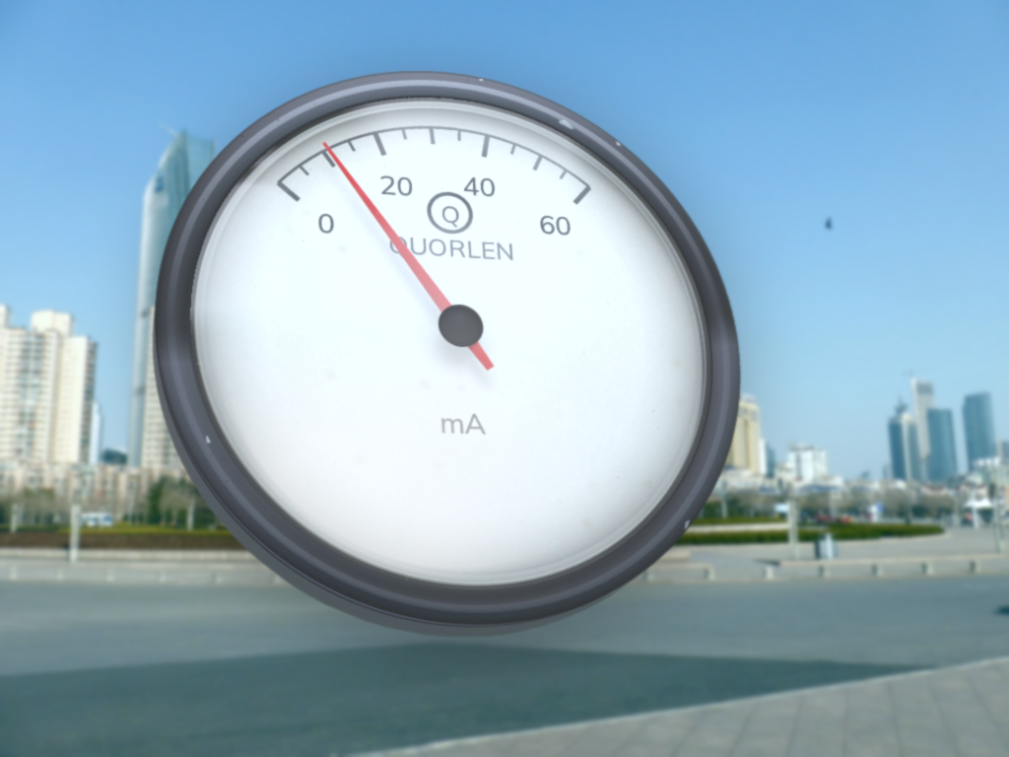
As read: **10** mA
